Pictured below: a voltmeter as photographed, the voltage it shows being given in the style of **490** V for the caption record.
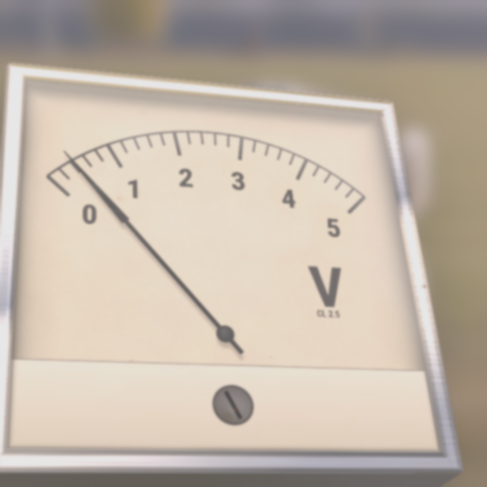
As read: **0.4** V
